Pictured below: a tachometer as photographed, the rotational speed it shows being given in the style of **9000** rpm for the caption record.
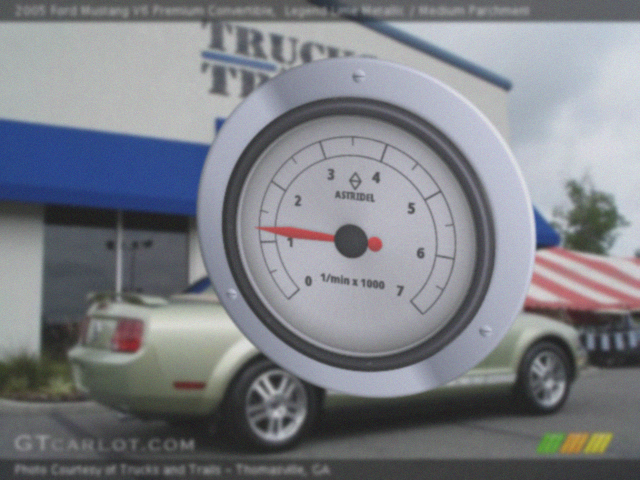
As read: **1250** rpm
